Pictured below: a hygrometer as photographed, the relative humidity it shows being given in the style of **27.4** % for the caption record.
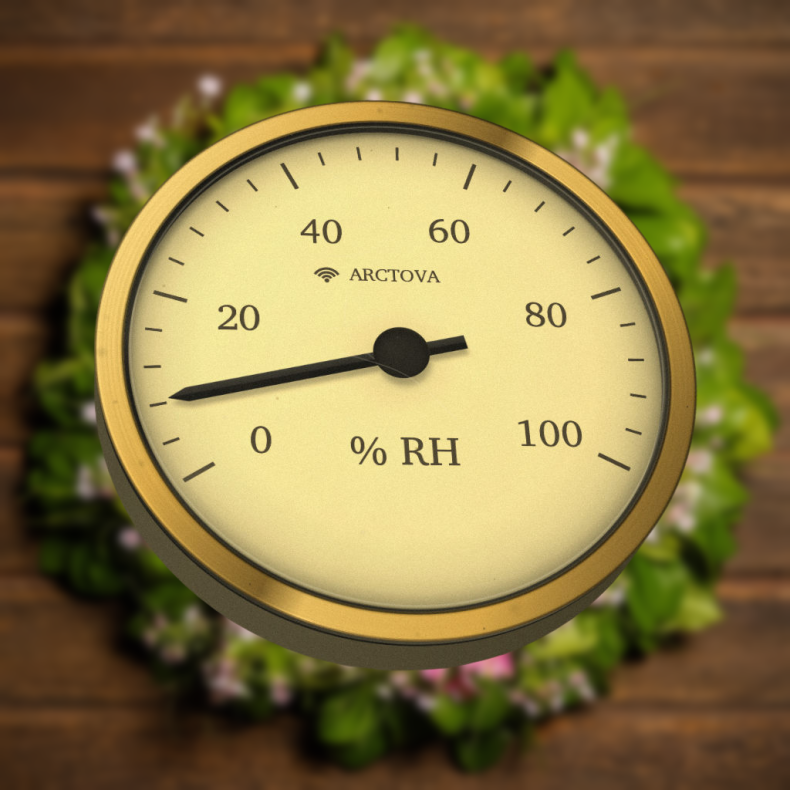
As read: **8** %
